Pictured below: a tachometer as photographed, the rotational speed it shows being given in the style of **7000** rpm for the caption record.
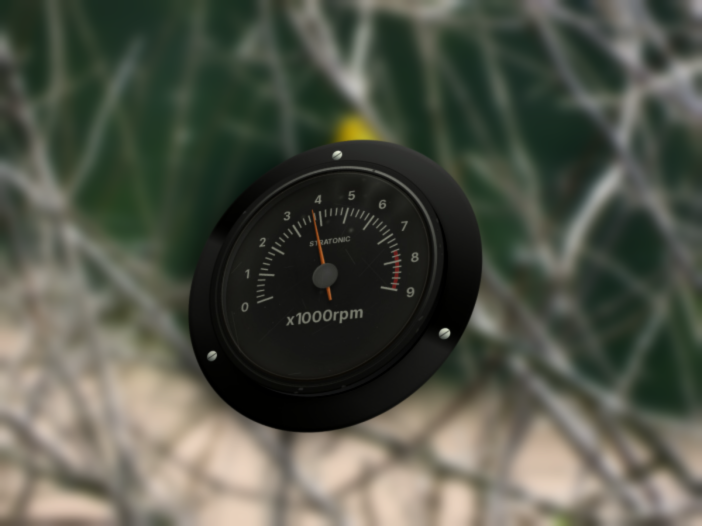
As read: **3800** rpm
